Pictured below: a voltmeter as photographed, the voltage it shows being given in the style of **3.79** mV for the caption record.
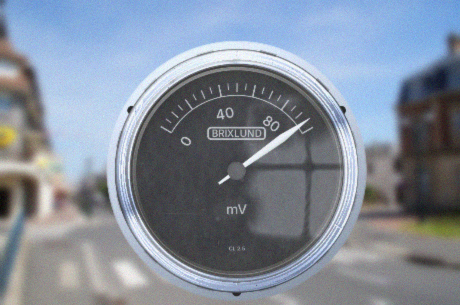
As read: **95** mV
